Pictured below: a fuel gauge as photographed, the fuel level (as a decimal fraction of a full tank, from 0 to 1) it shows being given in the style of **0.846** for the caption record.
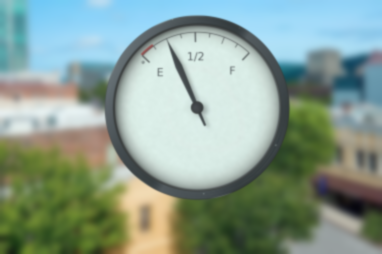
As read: **0.25**
